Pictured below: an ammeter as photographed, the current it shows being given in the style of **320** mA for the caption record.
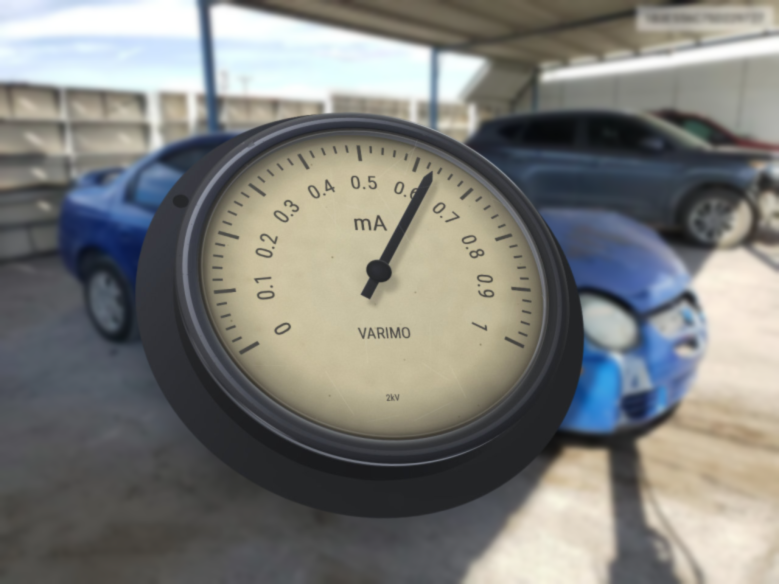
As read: **0.63** mA
